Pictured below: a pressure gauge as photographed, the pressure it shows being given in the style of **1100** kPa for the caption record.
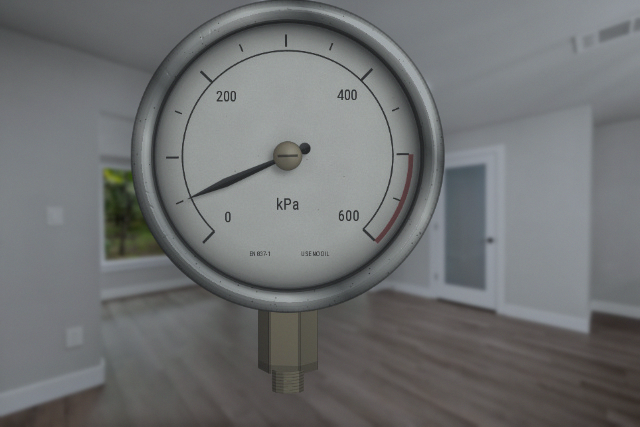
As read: **50** kPa
